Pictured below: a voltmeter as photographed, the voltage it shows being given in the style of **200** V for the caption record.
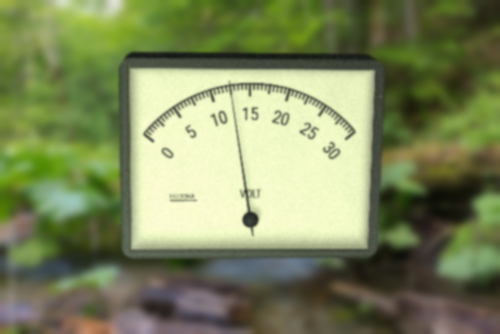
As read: **12.5** V
